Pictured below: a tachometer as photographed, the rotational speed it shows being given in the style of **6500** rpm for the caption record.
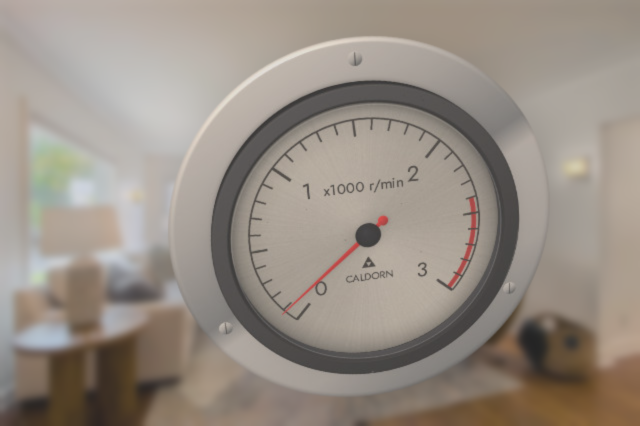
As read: **100** rpm
